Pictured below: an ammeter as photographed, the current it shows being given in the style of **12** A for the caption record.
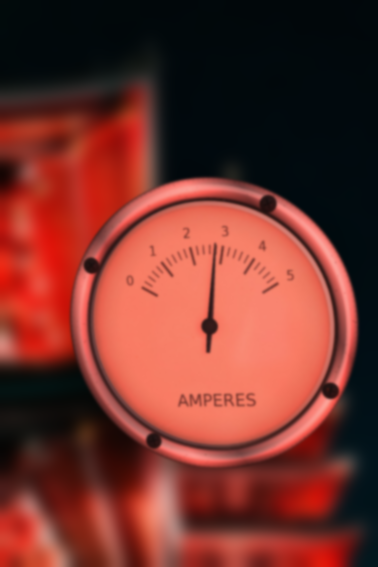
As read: **2.8** A
